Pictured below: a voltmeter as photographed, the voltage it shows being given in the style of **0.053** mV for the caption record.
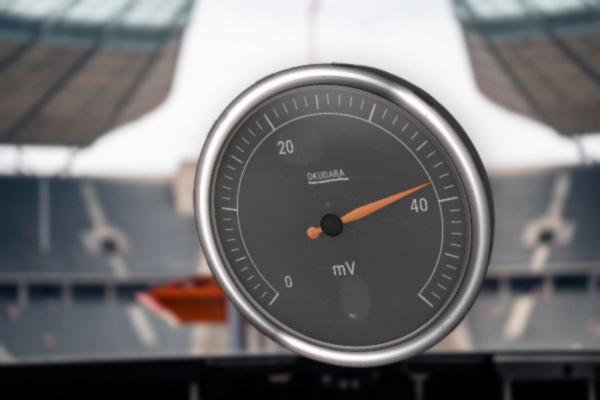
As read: **38** mV
